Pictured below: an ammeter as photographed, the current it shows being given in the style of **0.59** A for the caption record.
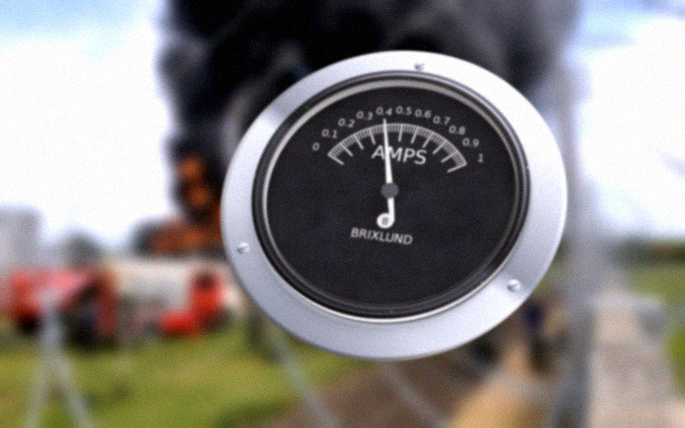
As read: **0.4** A
